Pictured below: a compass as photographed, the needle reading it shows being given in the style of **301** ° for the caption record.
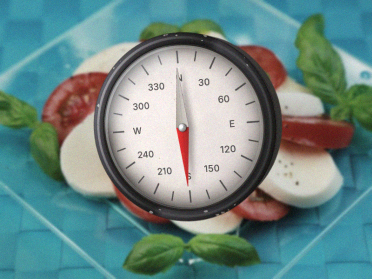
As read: **180** °
